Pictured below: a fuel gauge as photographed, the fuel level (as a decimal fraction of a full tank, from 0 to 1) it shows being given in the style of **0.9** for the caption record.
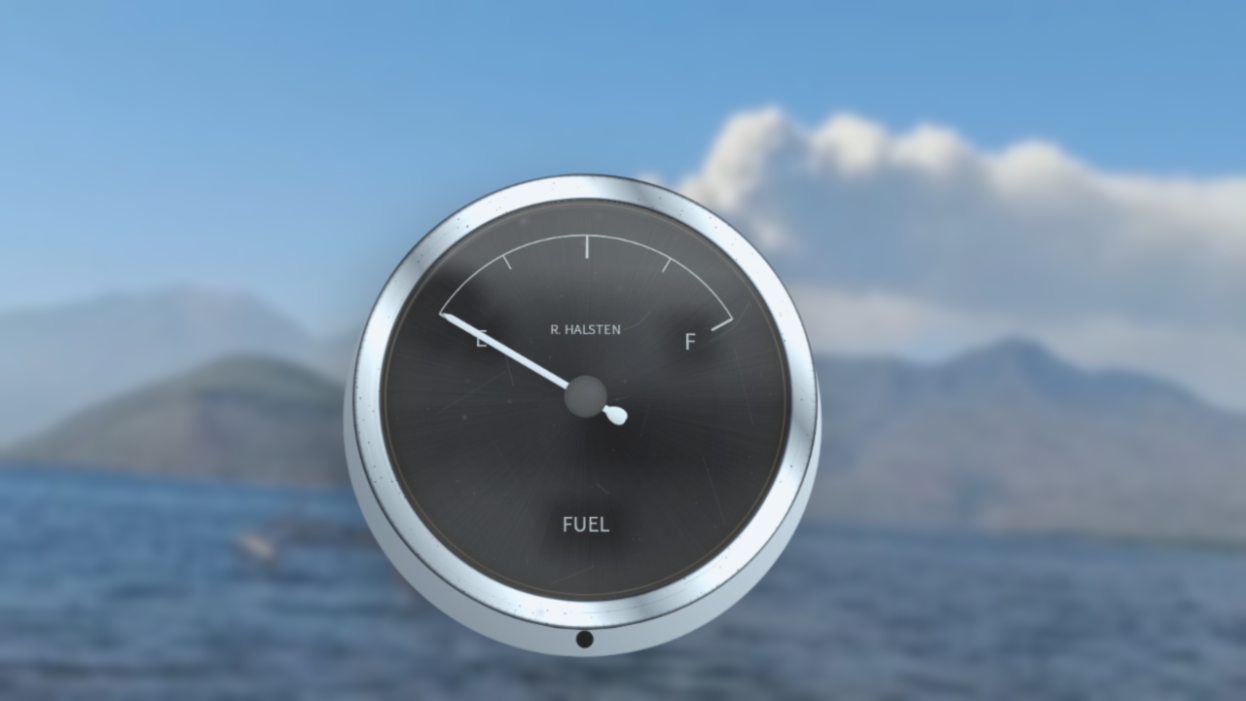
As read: **0**
